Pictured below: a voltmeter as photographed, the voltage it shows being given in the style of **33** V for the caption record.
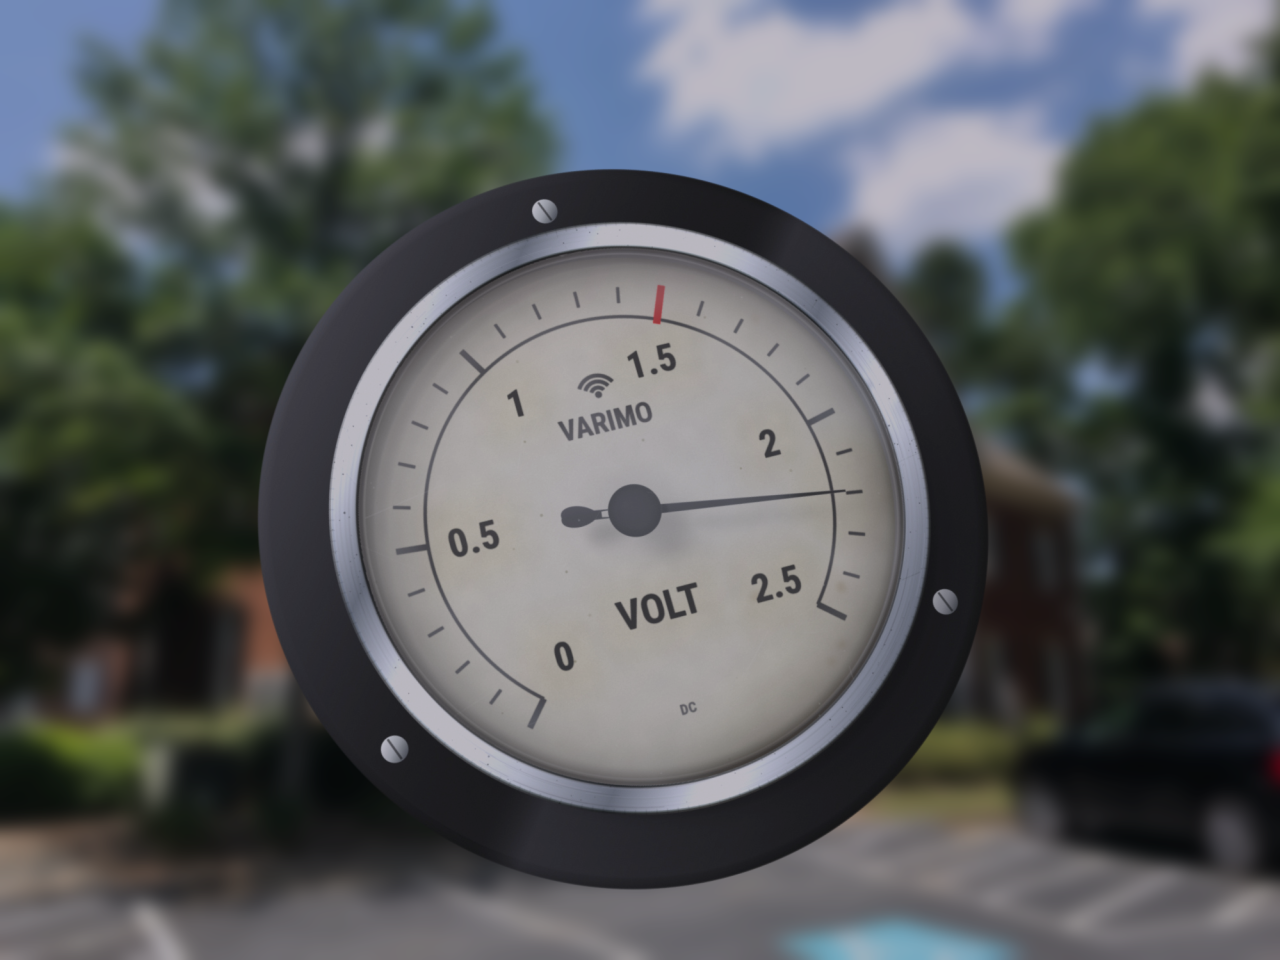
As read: **2.2** V
